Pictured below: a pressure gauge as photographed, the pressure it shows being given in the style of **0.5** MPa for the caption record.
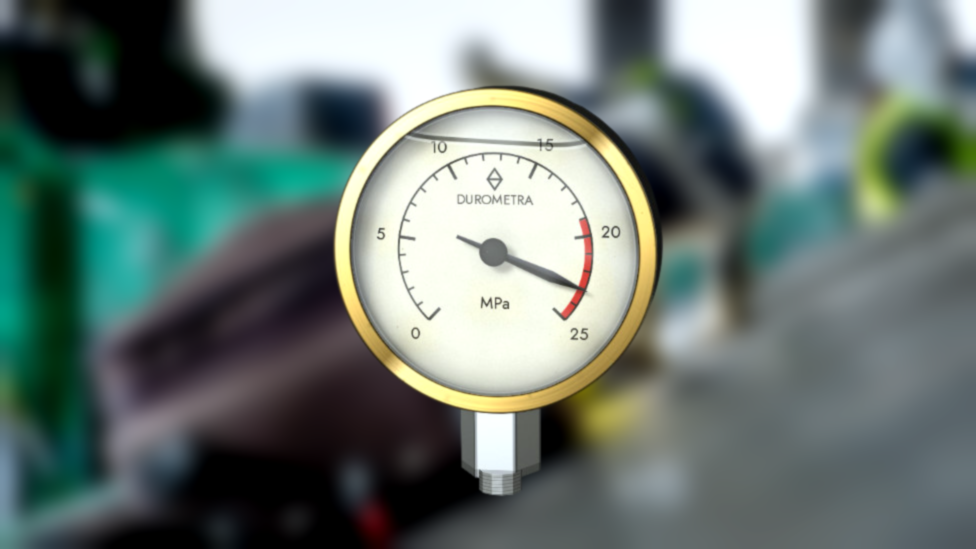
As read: **23** MPa
